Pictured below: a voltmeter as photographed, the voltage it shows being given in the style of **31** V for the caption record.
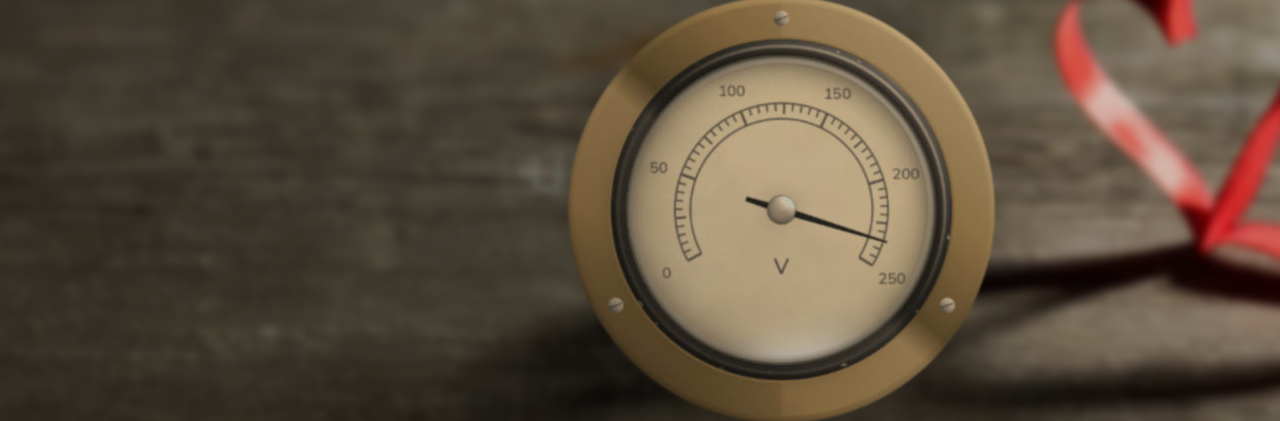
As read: **235** V
